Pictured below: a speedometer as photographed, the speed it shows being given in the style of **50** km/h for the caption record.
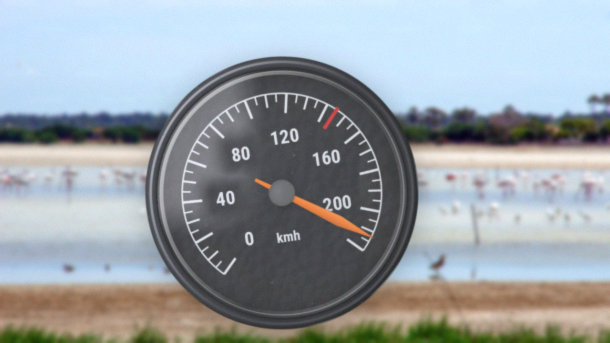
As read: **212.5** km/h
